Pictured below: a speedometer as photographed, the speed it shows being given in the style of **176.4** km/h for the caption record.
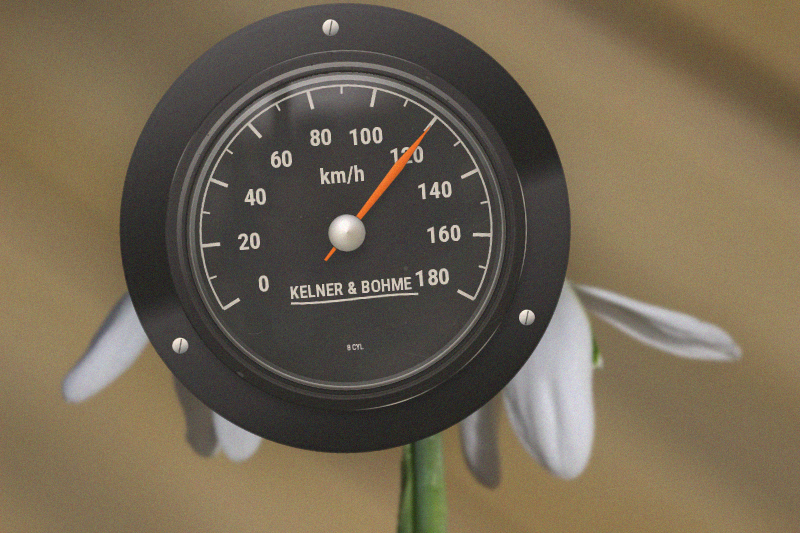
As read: **120** km/h
